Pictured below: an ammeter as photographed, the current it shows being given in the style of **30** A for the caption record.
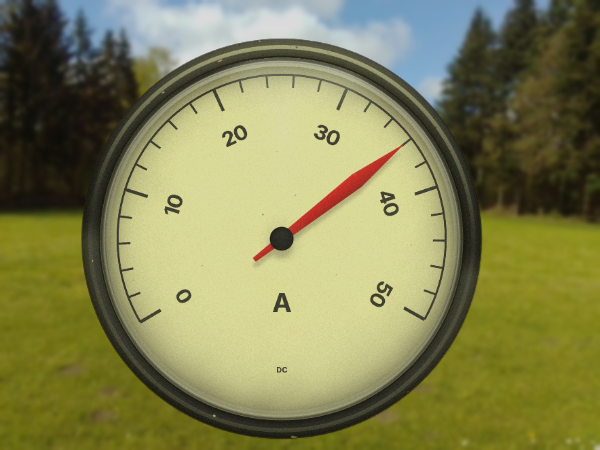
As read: **36** A
